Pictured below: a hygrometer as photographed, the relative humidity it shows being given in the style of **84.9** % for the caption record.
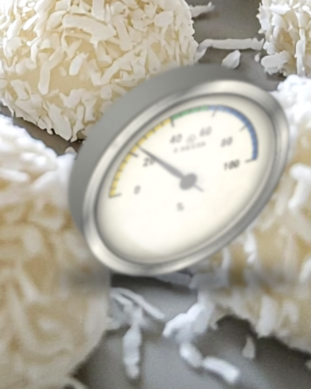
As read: **24** %
